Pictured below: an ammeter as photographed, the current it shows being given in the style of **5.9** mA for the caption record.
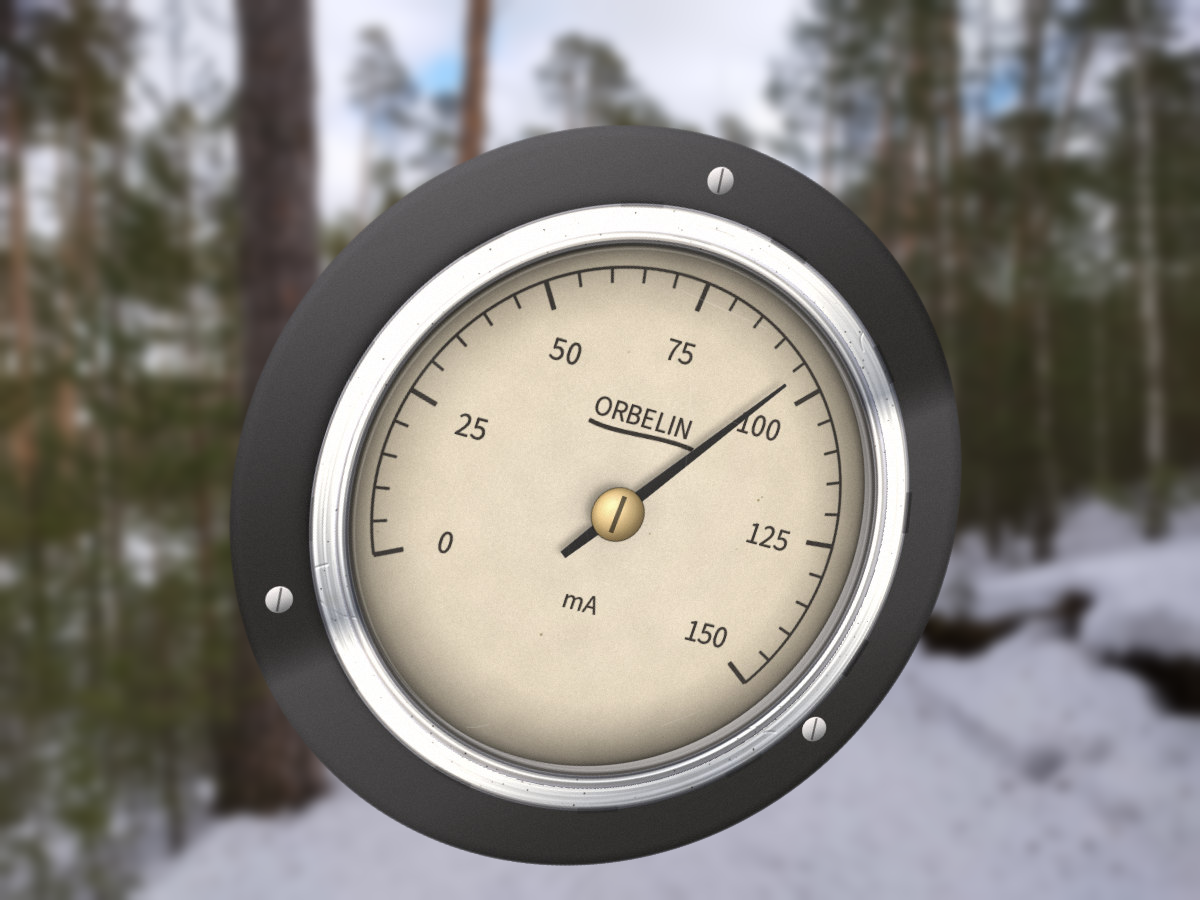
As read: **95** mA
